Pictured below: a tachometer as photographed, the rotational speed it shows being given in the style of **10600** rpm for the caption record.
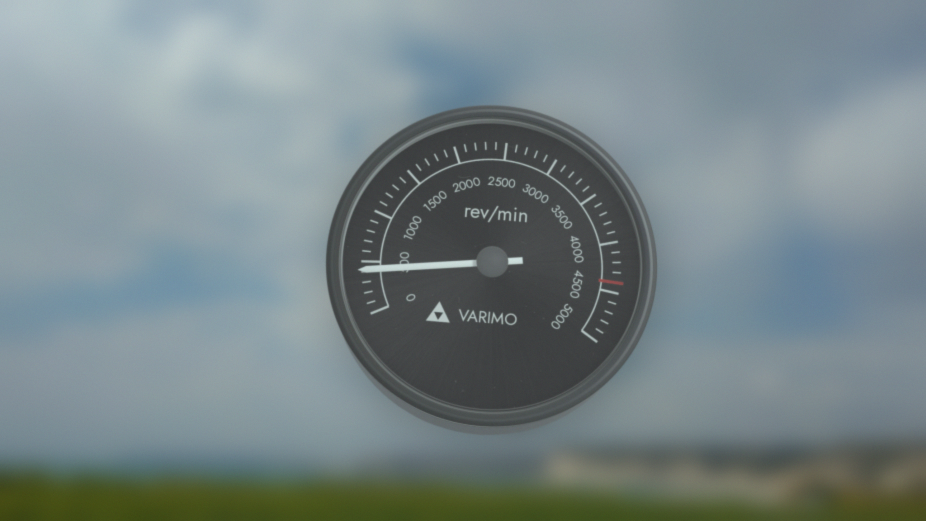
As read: **400** rpm
